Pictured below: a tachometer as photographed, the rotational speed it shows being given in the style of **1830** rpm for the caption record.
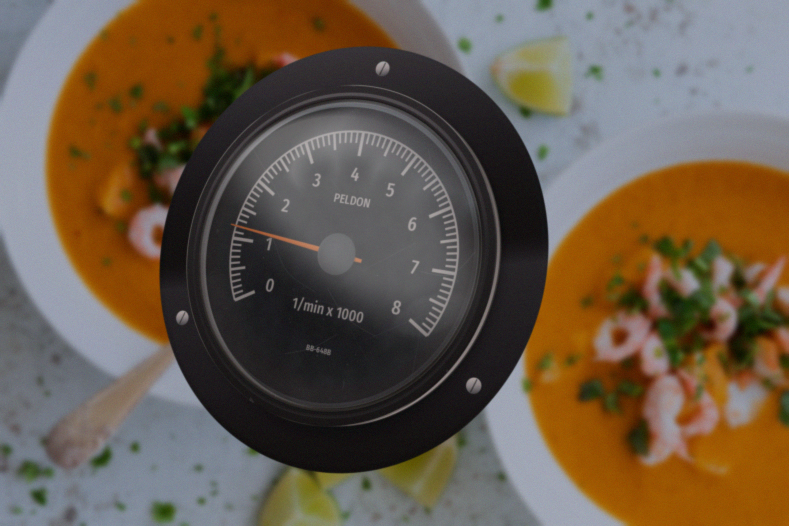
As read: **1200** rpm
